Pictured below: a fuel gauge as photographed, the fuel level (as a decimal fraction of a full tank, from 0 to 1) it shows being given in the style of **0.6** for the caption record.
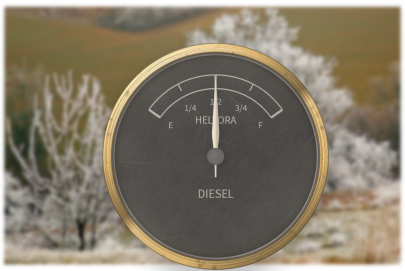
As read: **0.5**
